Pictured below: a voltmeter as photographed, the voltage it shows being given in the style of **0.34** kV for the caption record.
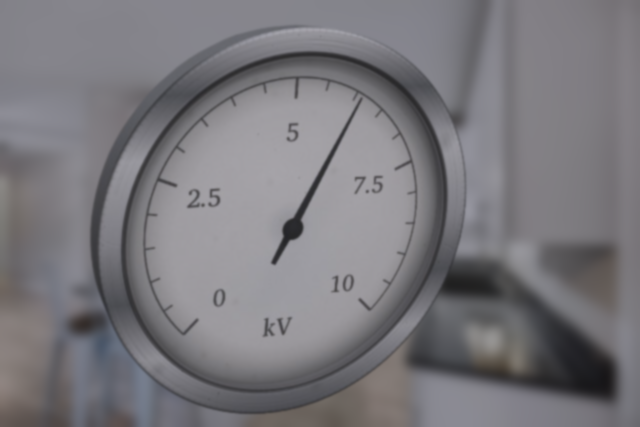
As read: **6** kV
